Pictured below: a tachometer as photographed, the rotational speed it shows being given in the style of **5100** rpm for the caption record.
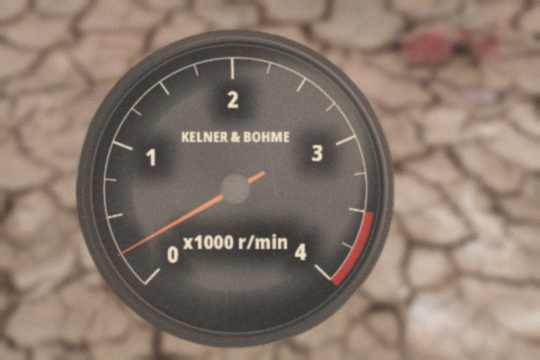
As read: **250** rpm
